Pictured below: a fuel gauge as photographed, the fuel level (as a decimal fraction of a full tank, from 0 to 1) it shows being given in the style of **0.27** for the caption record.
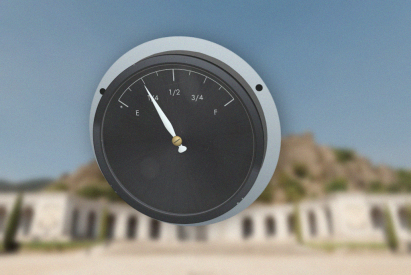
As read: **0.25**
